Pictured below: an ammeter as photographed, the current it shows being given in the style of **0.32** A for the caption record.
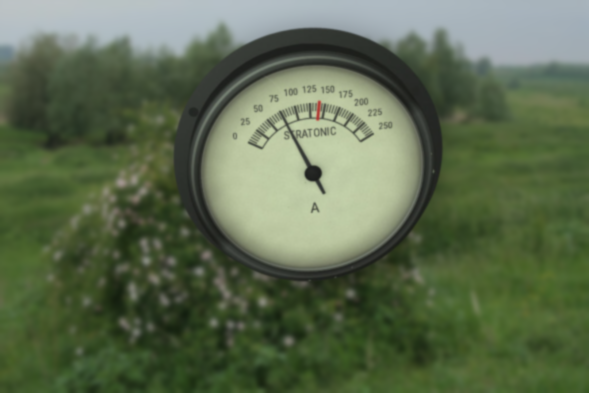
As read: **75** A
